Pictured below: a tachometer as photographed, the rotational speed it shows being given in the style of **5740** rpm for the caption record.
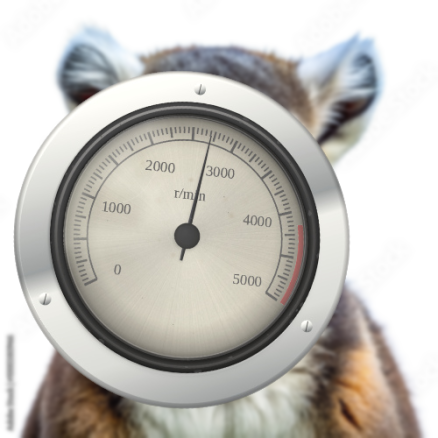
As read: **2700** rpm
